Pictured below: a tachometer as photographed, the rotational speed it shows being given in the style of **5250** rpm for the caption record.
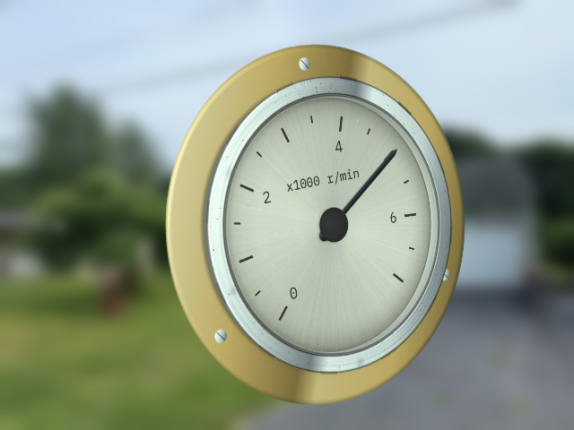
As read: **5000** rpm
